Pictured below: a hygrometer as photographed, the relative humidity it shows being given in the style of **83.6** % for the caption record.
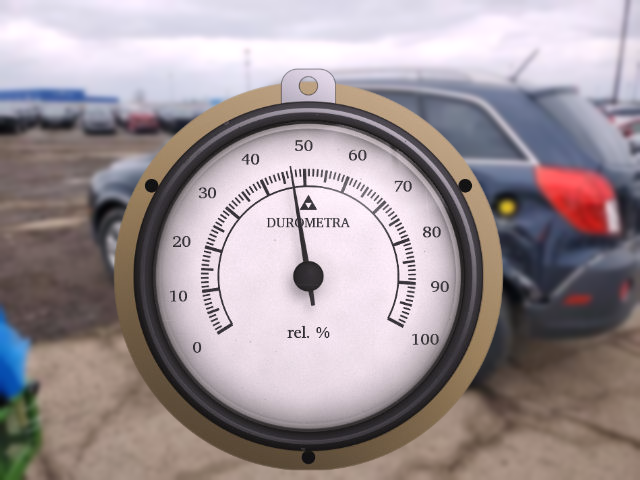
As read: **47** %
